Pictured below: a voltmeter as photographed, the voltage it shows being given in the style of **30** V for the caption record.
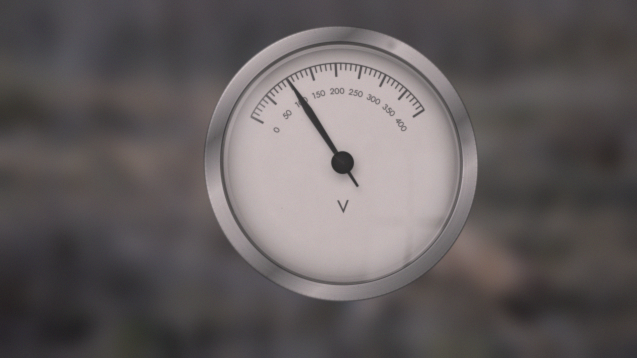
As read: **100** V
